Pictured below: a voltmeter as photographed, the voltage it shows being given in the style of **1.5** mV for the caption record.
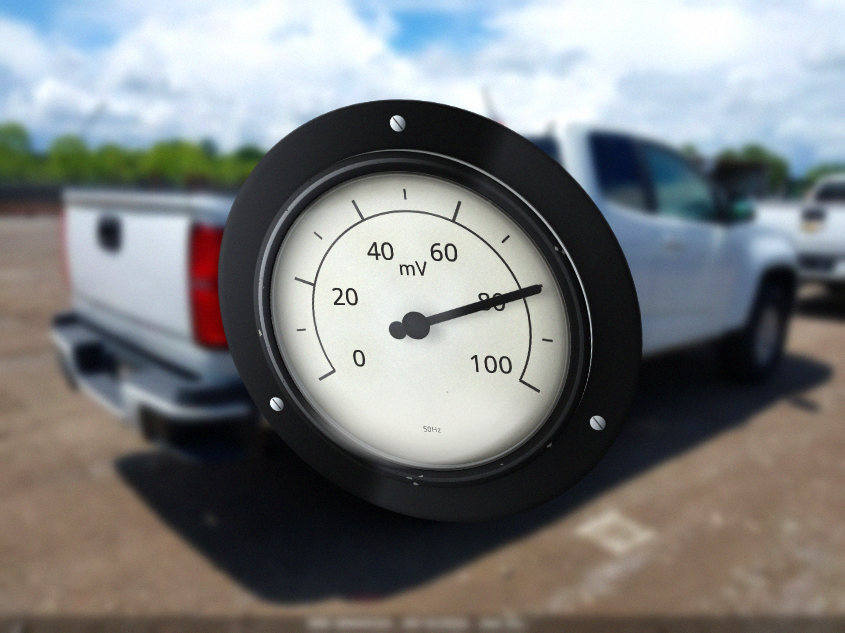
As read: **80** mV
